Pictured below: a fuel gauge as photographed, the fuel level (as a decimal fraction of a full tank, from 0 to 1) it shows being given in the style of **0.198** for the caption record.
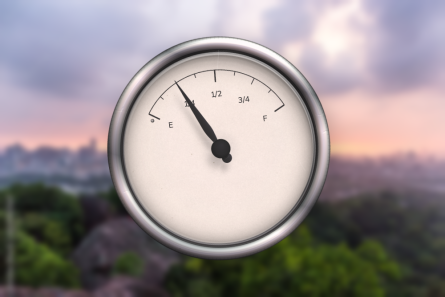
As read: **0.25**
